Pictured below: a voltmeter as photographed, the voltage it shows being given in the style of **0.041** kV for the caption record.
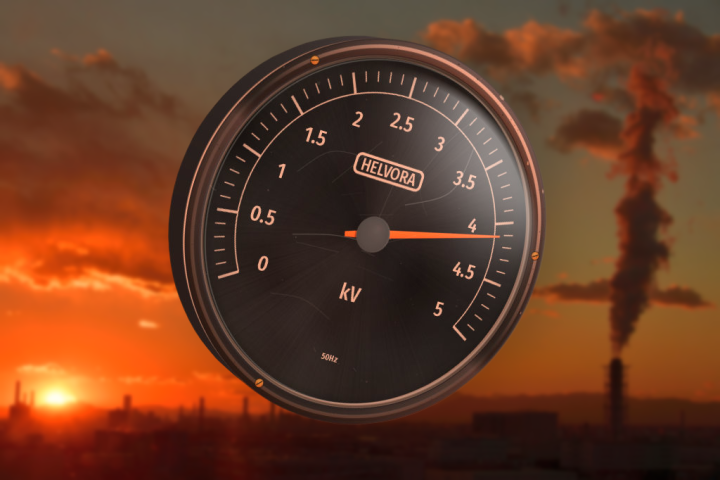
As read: **4.1** kV
